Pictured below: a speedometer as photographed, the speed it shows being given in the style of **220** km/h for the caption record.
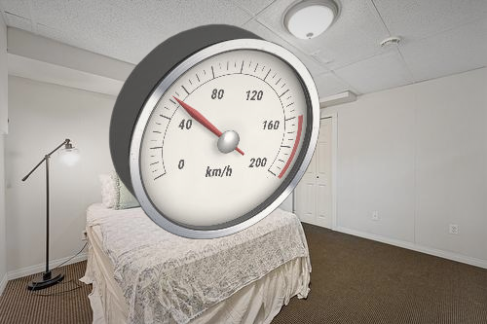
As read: **52.5** km/h
